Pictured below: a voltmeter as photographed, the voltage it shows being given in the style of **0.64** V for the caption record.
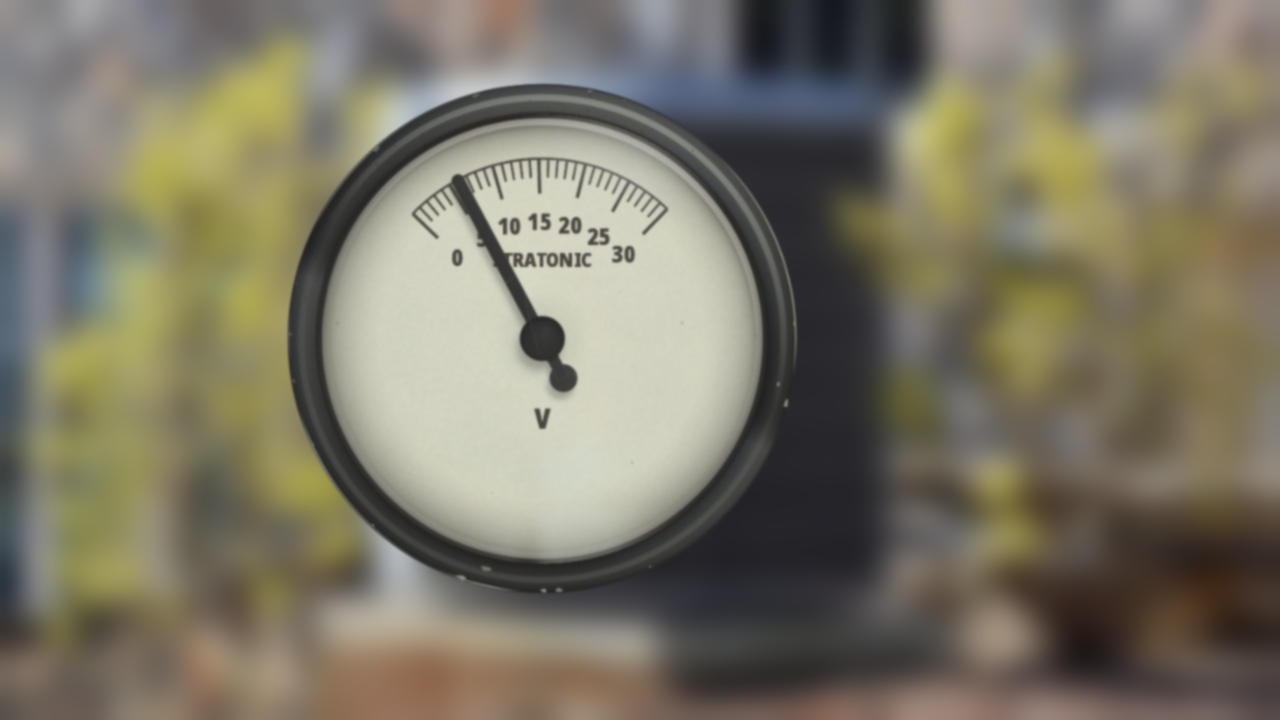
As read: **6** V
